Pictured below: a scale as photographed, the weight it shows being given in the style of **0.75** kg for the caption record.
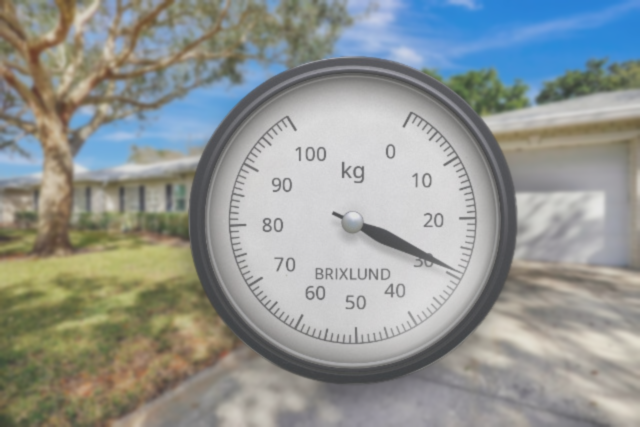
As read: **29** kg
